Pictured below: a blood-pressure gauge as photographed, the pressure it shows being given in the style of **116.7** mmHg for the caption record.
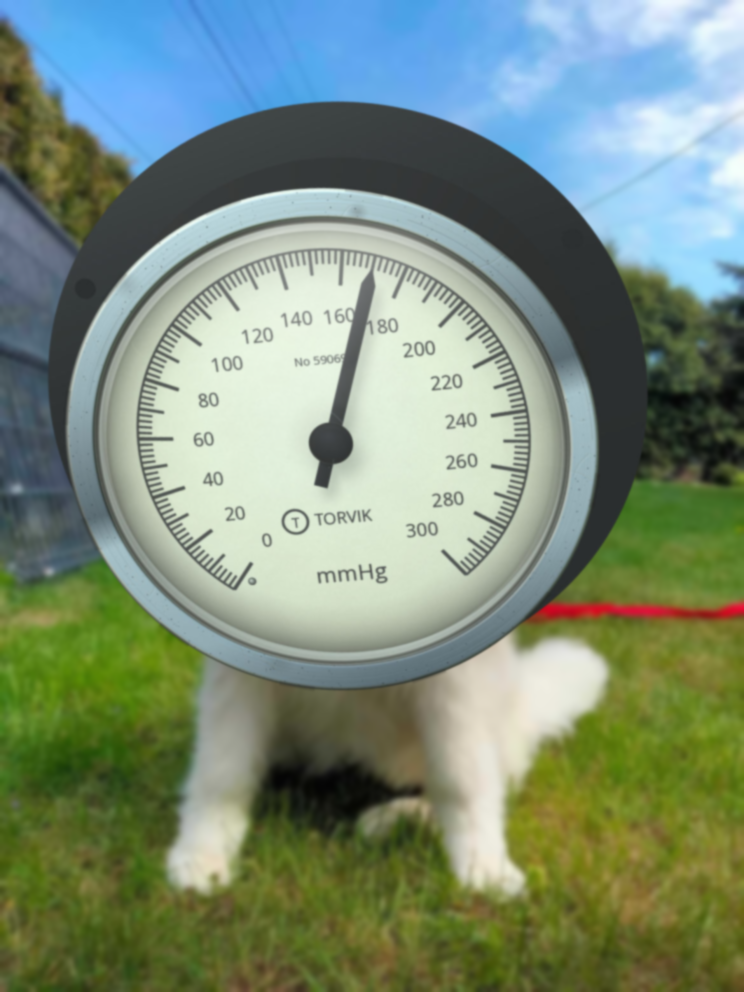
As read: **170** mmHg
